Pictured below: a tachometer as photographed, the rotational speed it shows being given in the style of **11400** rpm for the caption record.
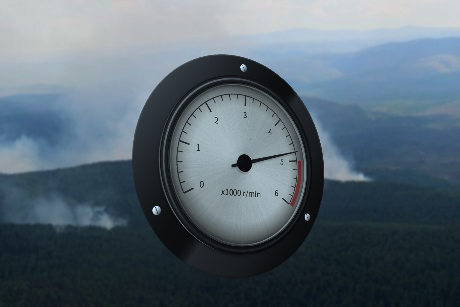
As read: **4800** rpm
